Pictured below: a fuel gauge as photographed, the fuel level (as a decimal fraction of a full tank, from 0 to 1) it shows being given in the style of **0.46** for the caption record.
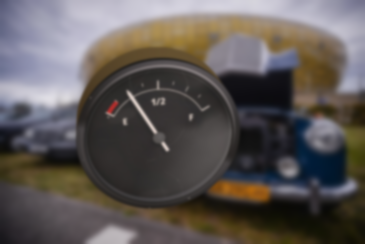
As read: **0.25**
